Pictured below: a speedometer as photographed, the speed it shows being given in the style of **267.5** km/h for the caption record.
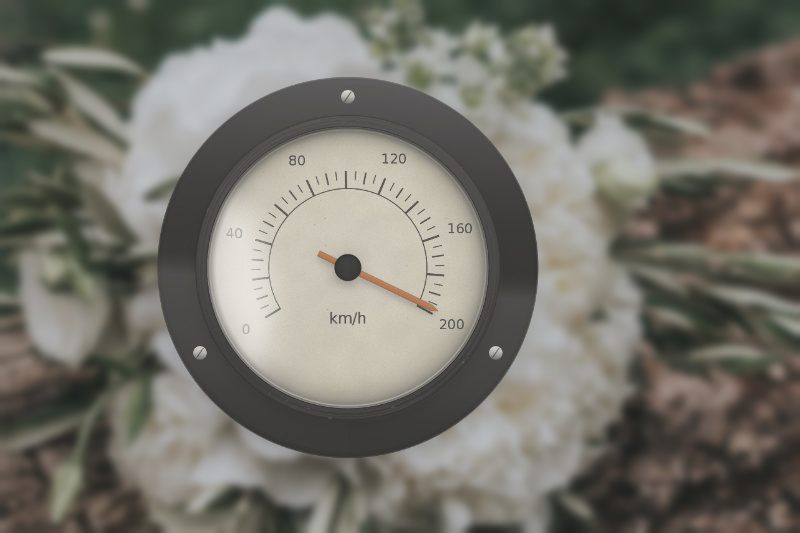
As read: **197.5** km/h
